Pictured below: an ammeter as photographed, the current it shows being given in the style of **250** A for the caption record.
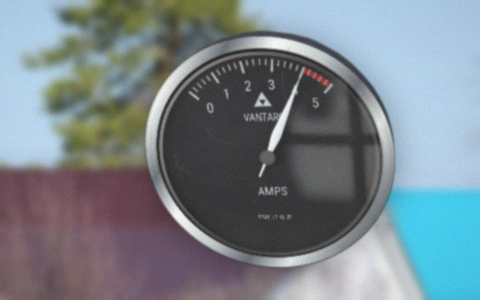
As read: **4** A
